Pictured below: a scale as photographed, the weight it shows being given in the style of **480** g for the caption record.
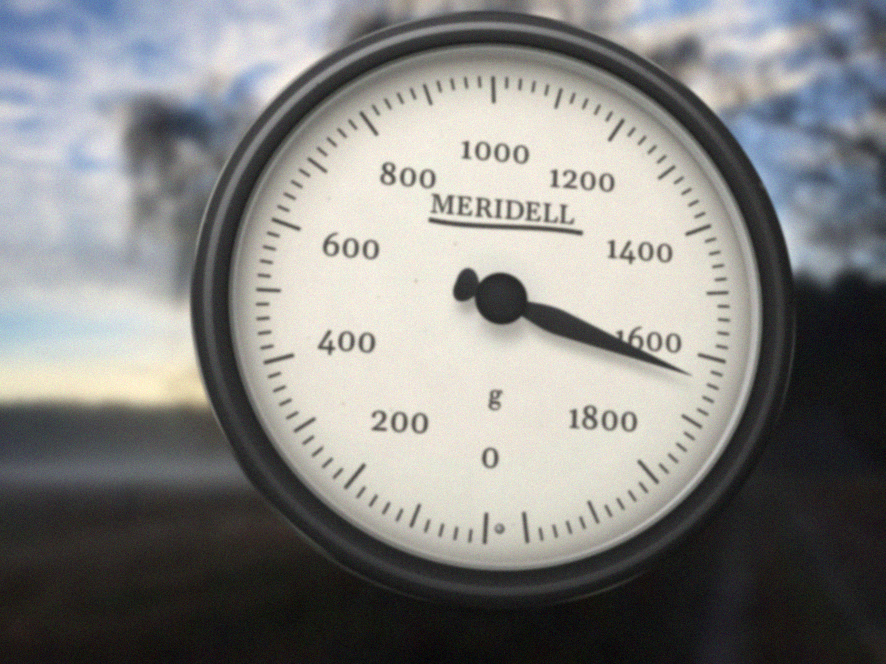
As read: **1640** g
